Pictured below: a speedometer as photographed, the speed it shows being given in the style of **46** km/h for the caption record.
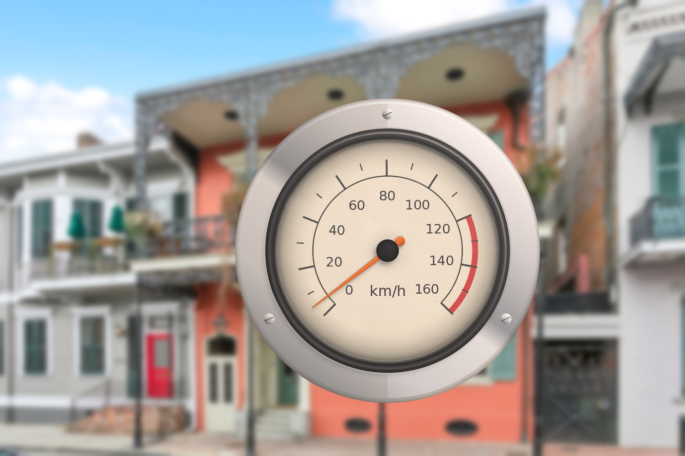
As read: **5** km/h
